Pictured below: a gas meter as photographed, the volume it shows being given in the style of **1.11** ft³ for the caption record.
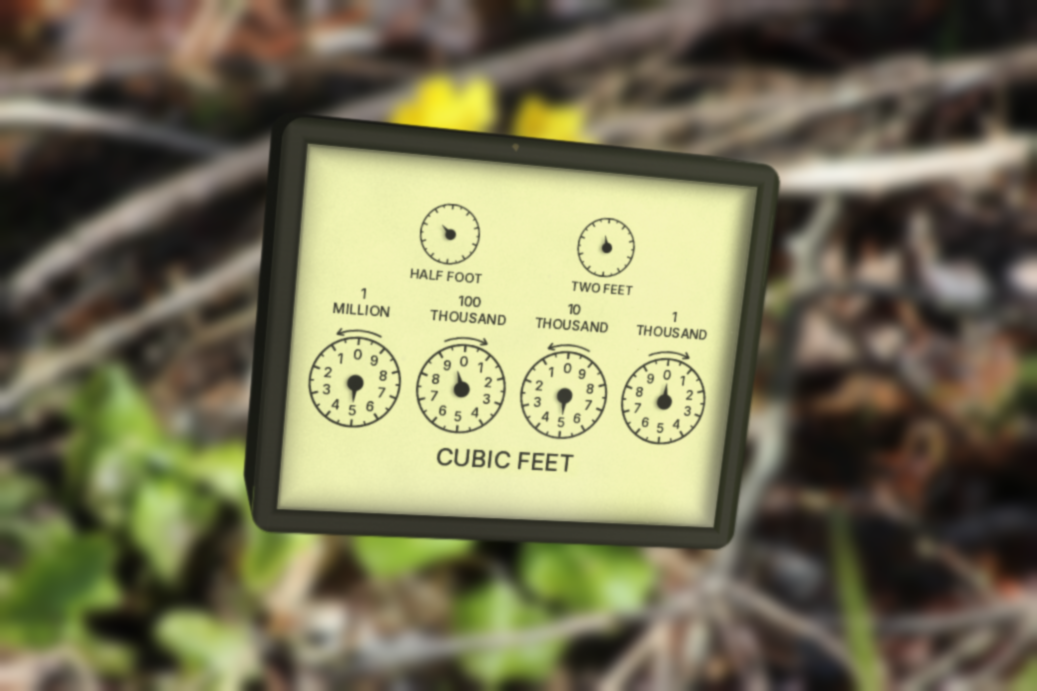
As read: **495000** ft³
